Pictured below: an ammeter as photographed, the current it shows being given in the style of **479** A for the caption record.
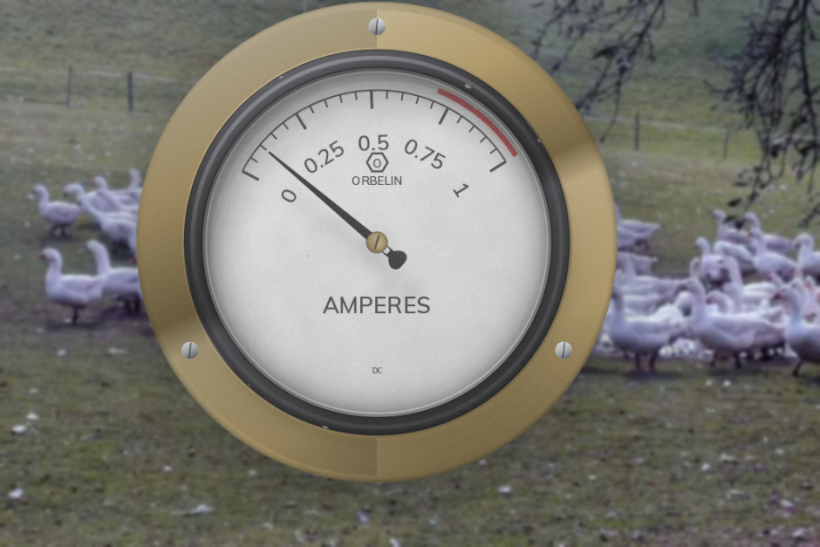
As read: **0.1** A
